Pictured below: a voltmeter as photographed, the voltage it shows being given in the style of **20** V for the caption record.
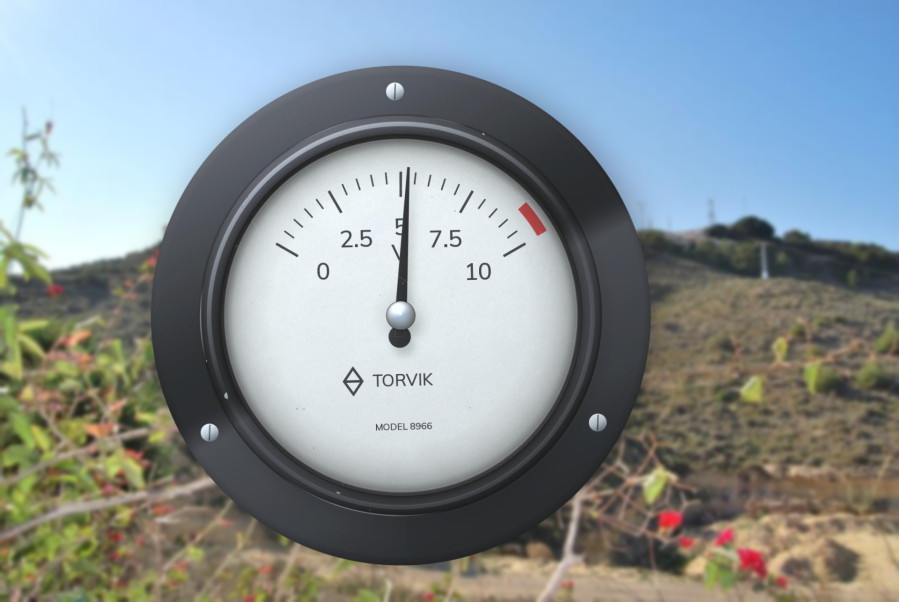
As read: **5.25** V
